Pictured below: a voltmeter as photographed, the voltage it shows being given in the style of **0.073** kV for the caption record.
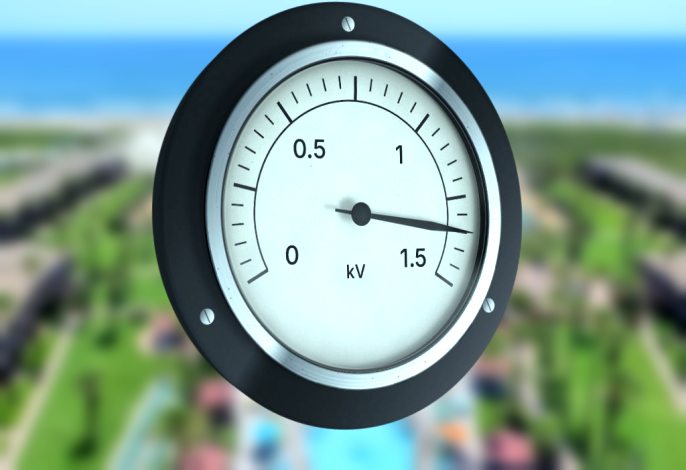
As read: **1.35** kV
